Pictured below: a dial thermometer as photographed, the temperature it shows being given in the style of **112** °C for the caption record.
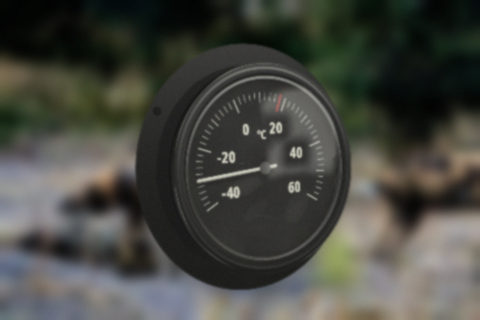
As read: **-30** °C
